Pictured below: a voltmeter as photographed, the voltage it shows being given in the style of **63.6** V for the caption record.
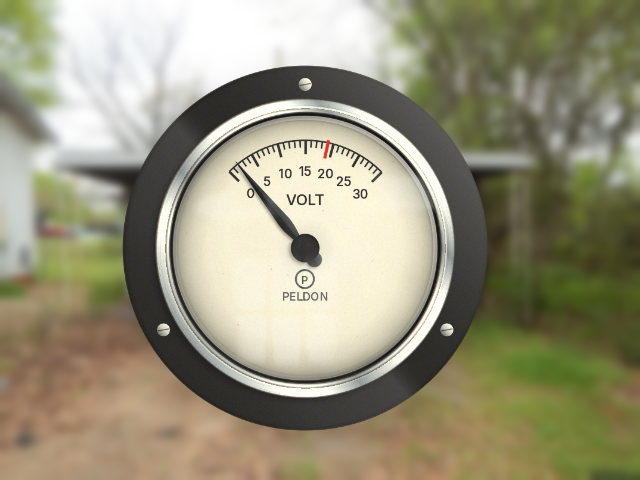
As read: **2** V
